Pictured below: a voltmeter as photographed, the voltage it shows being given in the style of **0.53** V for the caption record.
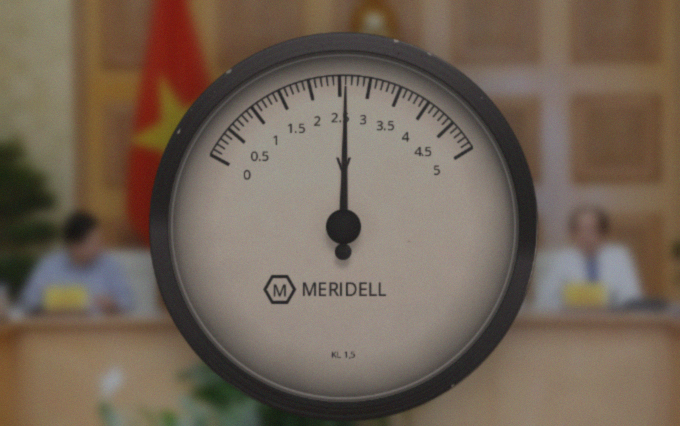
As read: **2.6** V
